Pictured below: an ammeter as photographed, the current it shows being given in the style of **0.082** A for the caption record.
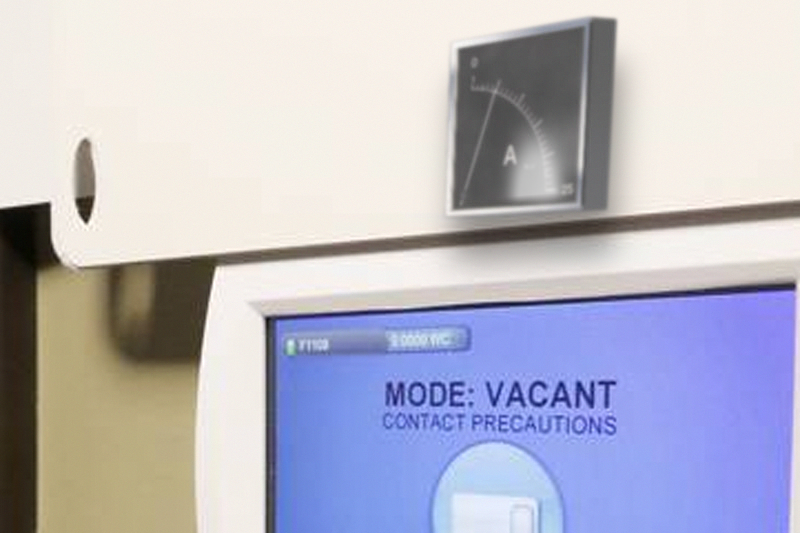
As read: **5** A
